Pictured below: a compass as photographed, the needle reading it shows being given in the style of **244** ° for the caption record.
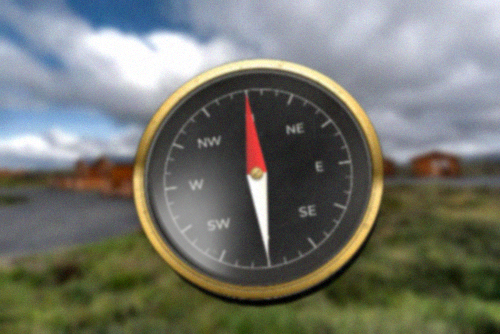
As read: **0** °
